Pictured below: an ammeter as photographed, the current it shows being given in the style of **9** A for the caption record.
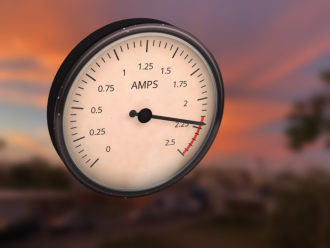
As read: **2.2** A
